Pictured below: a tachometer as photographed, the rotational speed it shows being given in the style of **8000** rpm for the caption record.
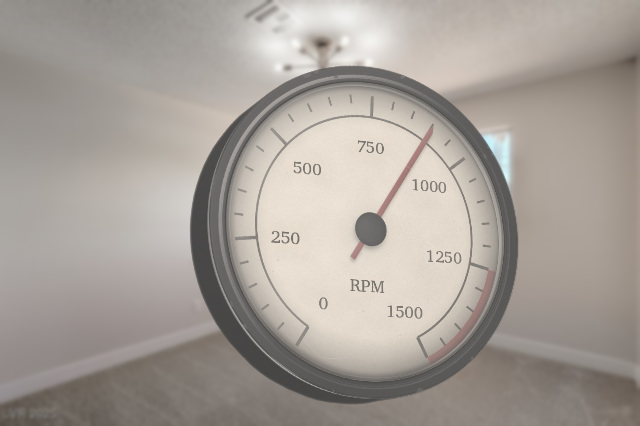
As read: **900** rpm
